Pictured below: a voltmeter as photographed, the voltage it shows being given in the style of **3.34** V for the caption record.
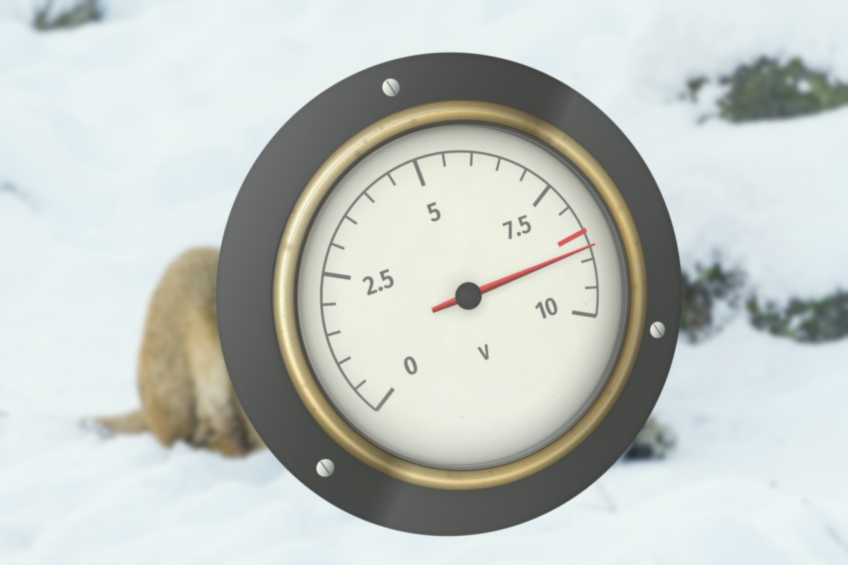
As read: **8.75** V
